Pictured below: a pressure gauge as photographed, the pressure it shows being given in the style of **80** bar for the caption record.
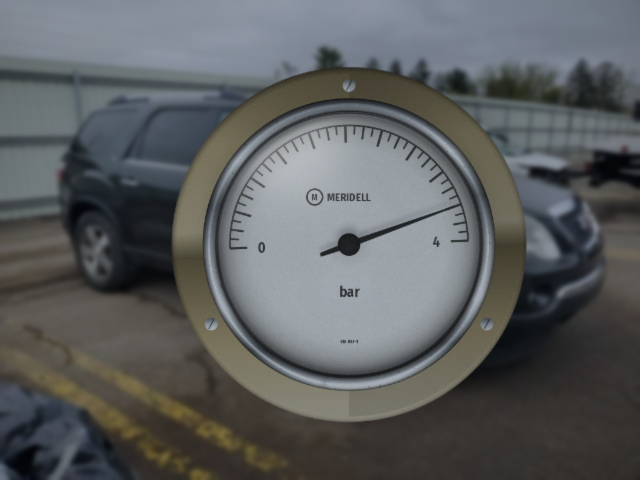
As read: **3.6** bar
